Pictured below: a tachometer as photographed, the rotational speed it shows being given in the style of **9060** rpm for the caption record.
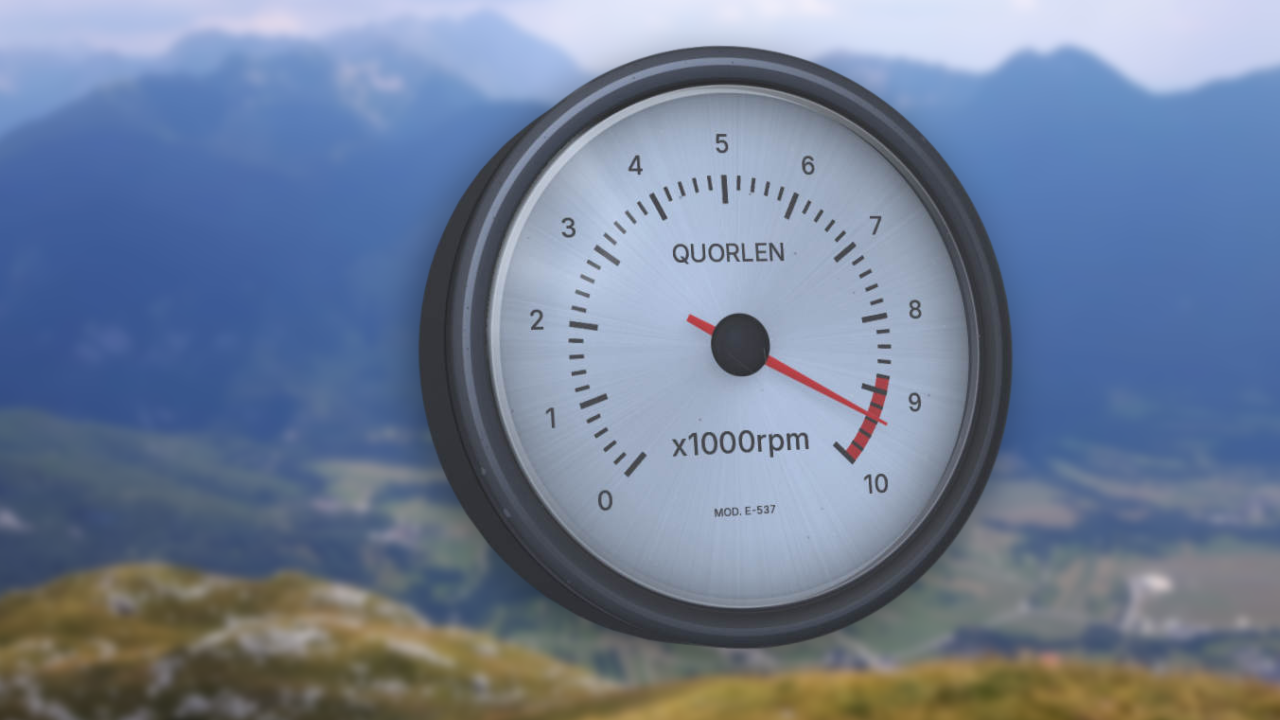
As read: **9400** rpm
